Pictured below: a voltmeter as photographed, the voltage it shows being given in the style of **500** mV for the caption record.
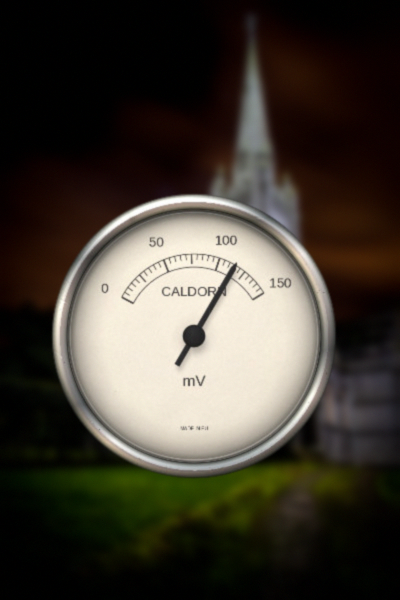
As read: **115** mV
